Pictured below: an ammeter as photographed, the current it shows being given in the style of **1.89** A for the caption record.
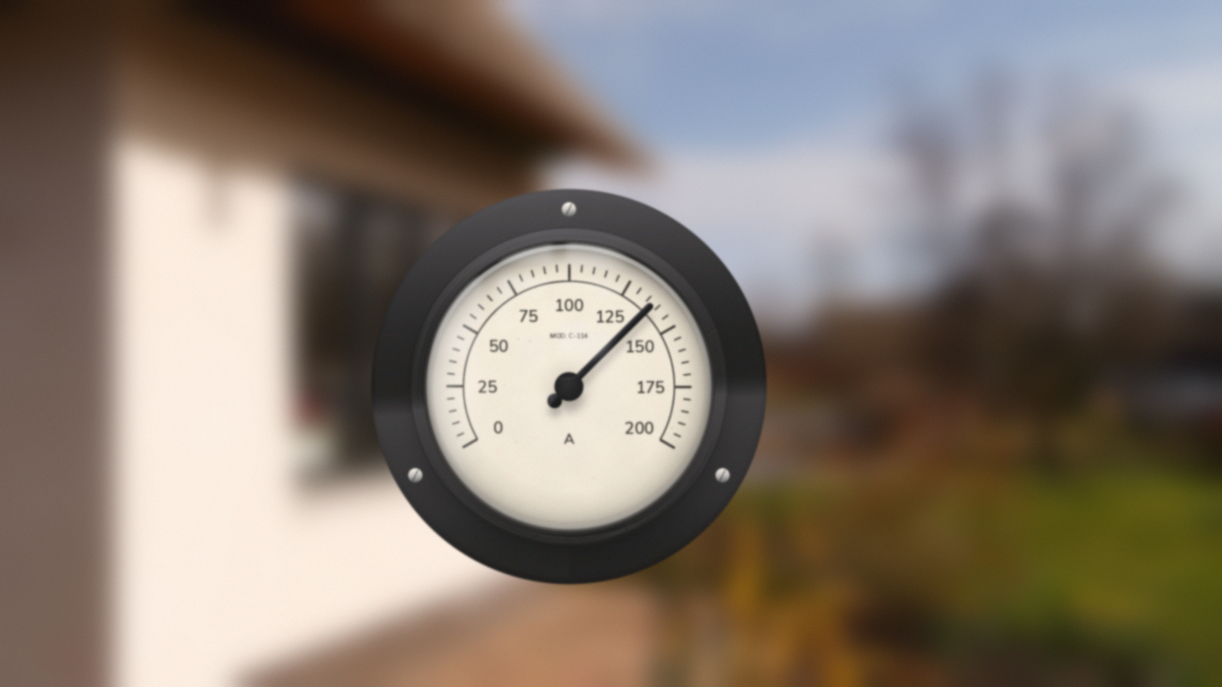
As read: **137.5** A
